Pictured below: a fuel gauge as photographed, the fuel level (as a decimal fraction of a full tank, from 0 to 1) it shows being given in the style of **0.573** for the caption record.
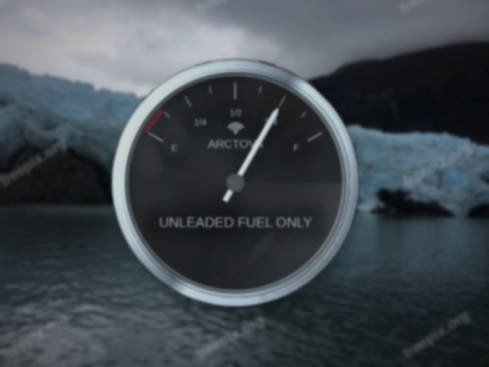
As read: **0.75**
